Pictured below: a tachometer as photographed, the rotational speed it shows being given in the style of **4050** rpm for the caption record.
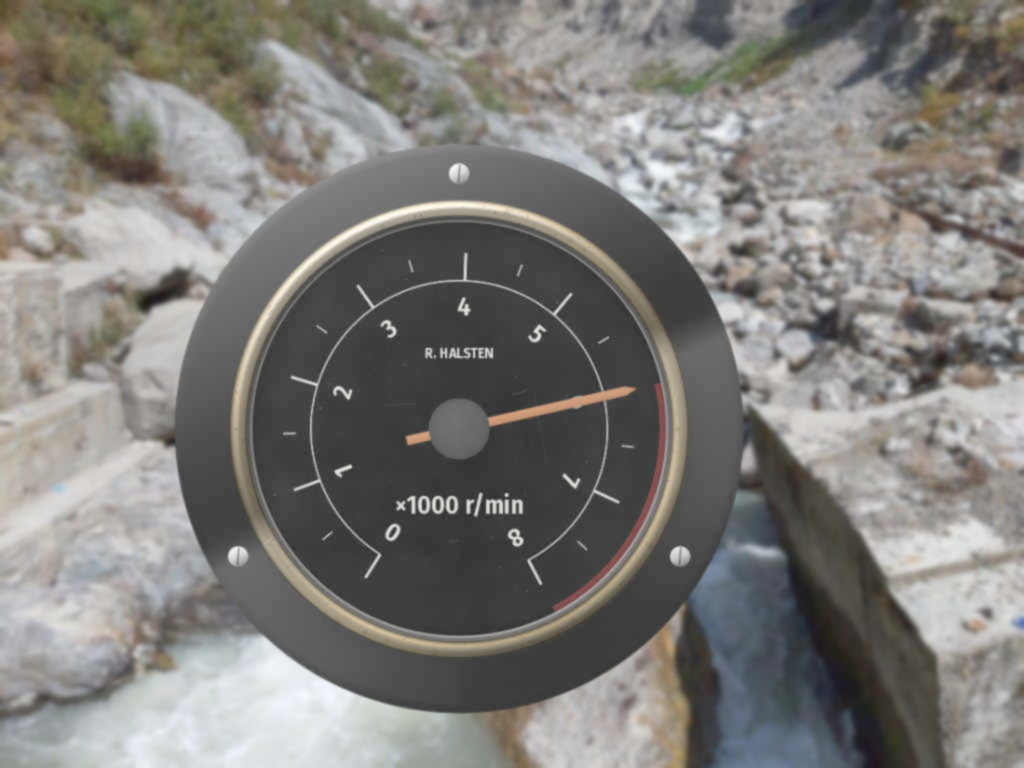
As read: **6000** rpm
